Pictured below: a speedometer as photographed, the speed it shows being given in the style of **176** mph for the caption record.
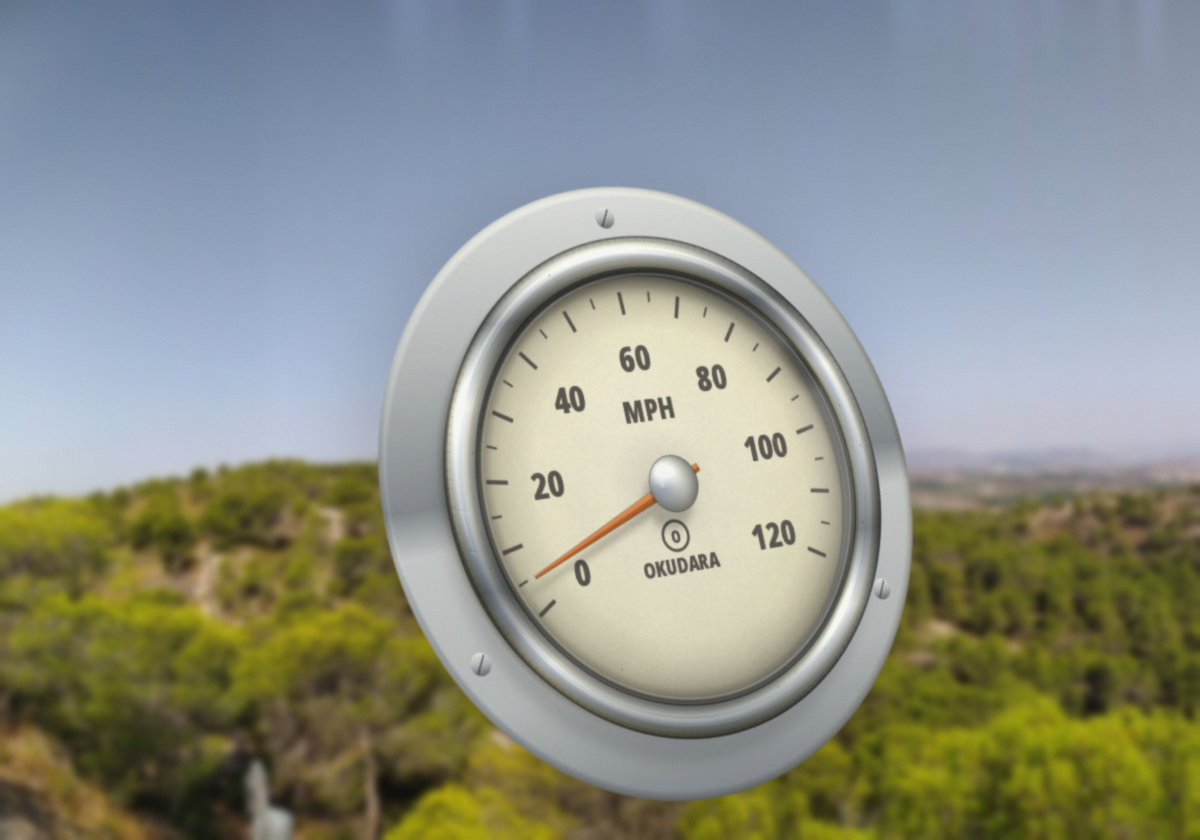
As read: **5** mph
